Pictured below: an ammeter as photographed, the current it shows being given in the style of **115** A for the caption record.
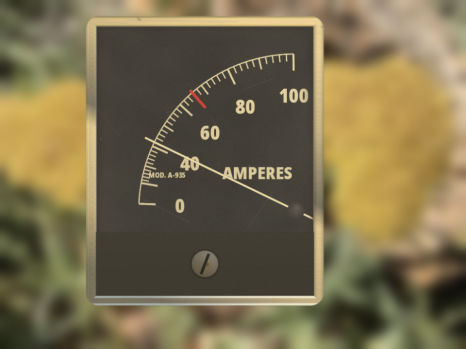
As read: **42** A
